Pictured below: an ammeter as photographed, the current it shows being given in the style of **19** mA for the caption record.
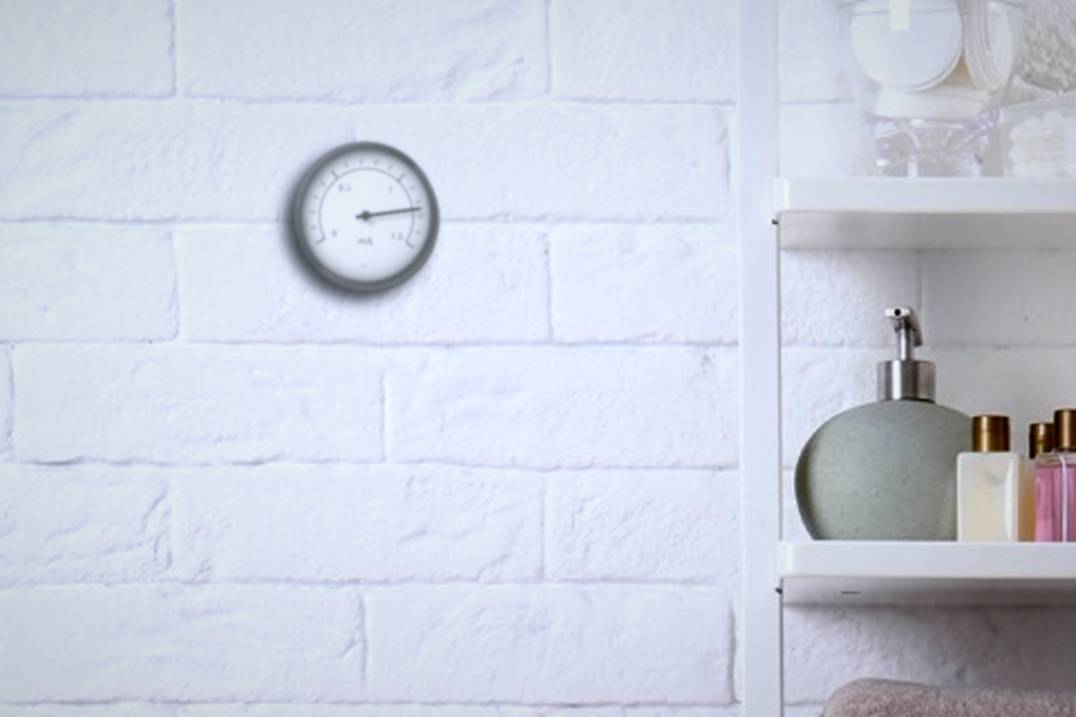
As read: **1.25** mA
